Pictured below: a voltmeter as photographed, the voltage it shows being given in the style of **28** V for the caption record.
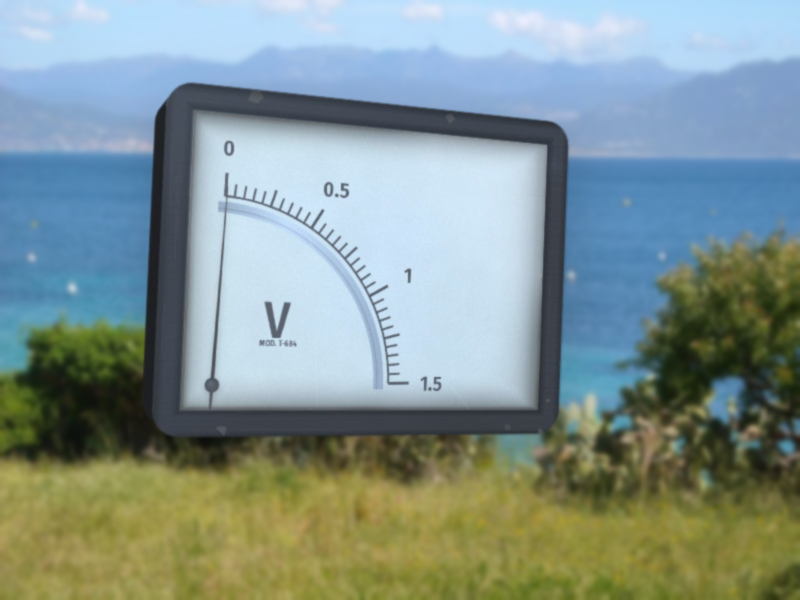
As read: **0** V
